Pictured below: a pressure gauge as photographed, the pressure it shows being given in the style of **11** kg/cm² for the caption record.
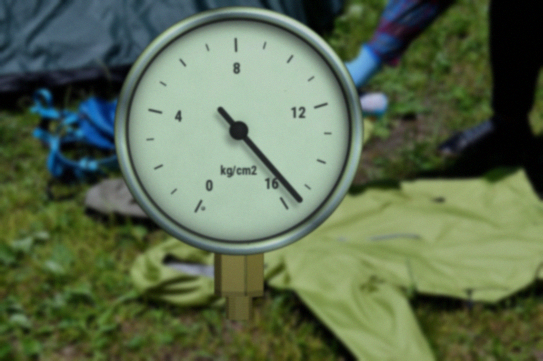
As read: **15.5** kg/cm²
